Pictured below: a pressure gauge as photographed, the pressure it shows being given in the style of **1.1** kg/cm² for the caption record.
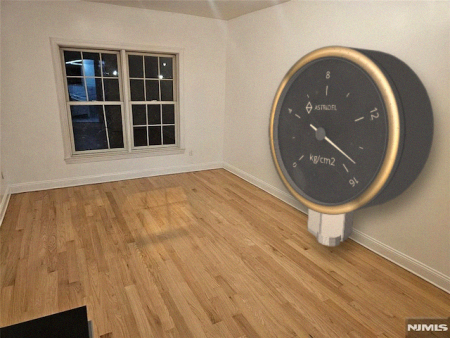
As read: **15** kg/cm²
